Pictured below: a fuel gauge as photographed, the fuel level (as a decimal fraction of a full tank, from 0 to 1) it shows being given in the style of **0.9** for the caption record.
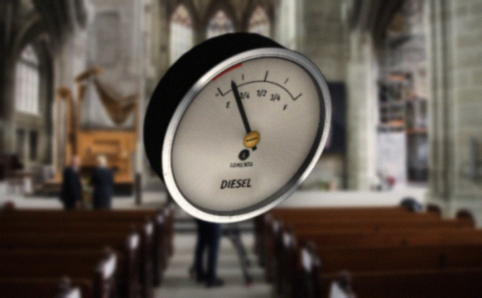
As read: **0.125**
